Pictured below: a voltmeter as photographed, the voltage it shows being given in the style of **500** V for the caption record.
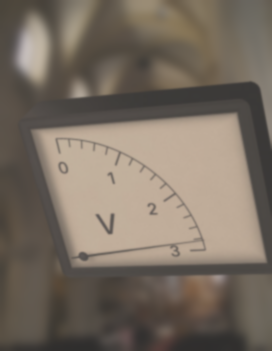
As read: **2.8** V
